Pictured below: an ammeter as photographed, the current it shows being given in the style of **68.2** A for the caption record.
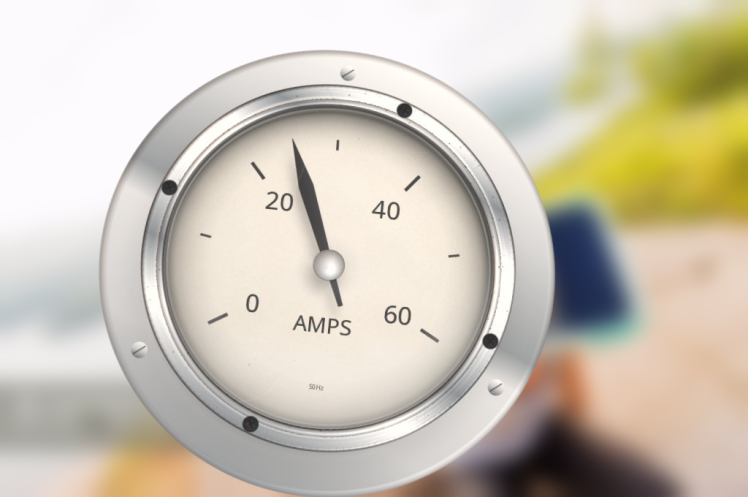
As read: **25** A
